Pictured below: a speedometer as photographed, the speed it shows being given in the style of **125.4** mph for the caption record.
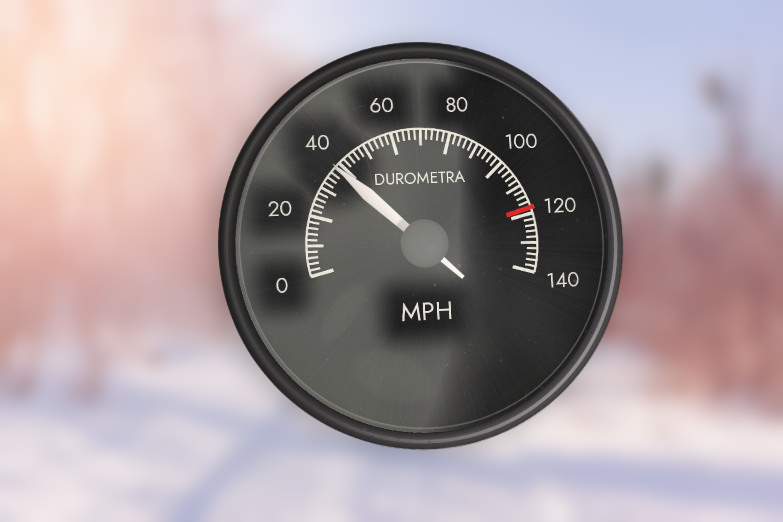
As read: **38** mph
